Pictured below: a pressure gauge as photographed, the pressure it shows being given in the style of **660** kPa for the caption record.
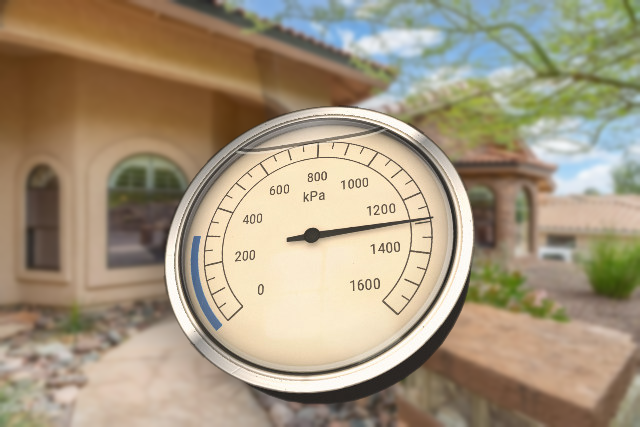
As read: **1300** kPa
